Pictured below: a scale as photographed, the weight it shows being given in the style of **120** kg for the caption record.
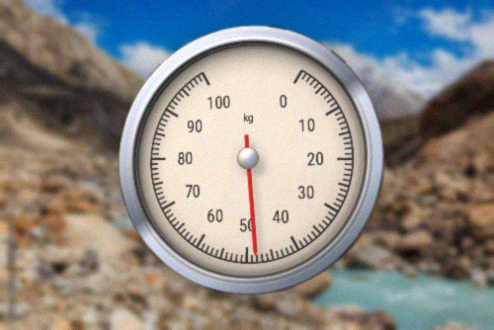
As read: **48** kg
